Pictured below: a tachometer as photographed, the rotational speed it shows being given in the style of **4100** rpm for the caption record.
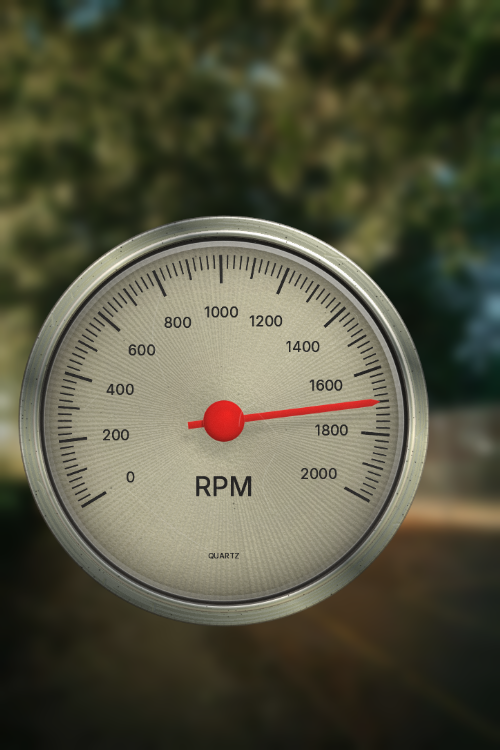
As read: **1700** rpm
